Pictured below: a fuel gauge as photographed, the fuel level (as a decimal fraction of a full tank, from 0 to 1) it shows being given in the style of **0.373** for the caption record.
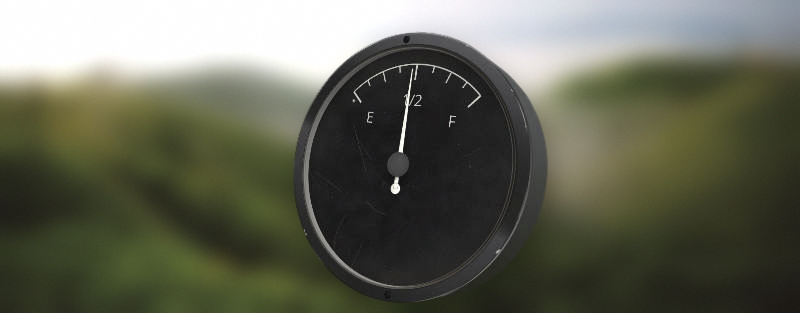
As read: **0.5**
